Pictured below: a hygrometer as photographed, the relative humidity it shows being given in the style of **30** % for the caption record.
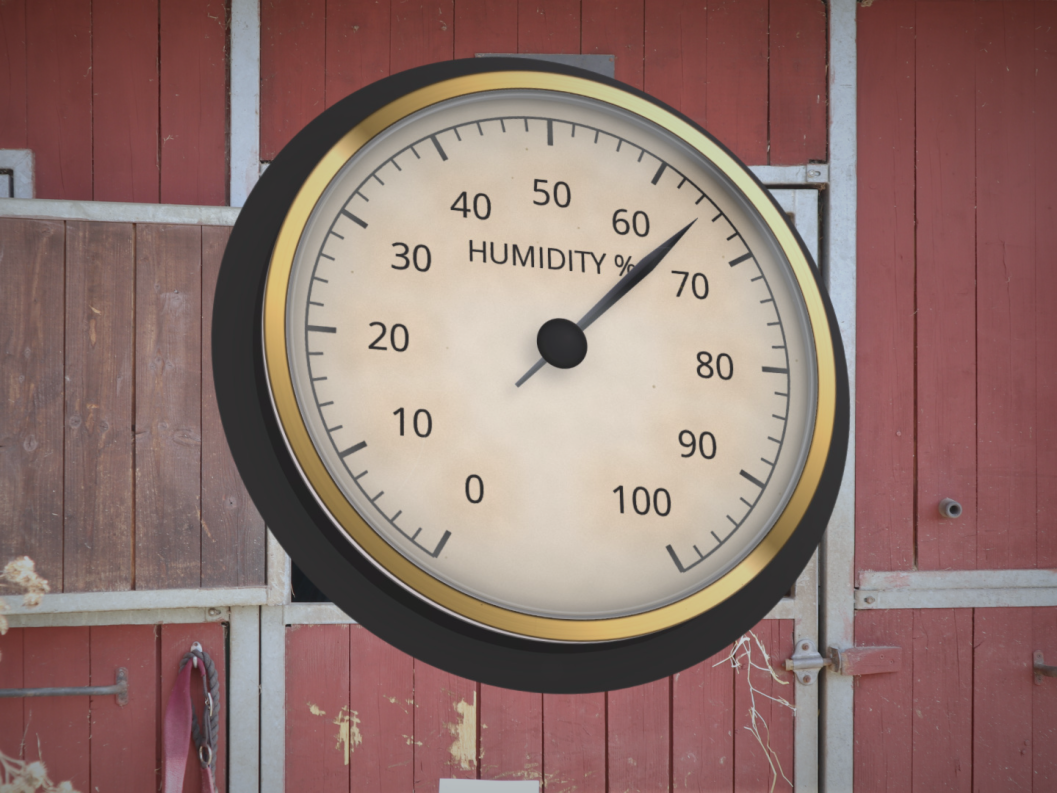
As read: **65** %
